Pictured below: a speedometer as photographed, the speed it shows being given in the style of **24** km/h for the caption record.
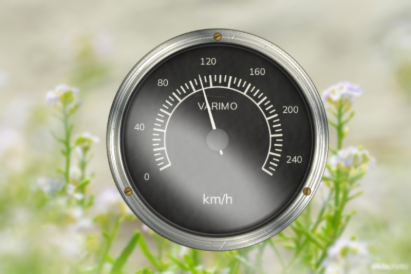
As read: **110** km/h
